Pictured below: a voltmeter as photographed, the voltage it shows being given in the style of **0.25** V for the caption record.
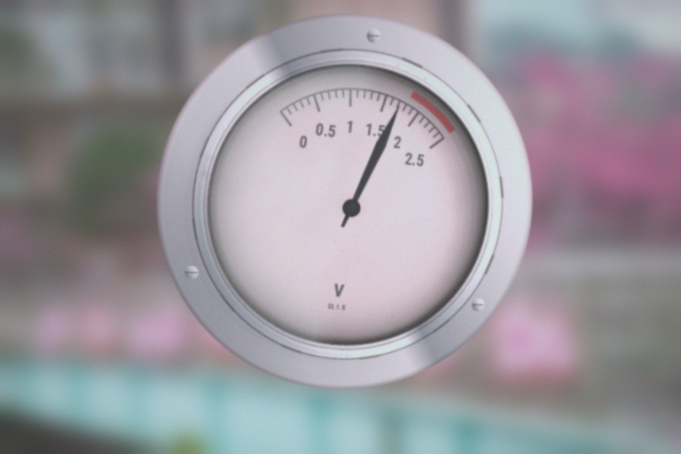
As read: **1.7** V
